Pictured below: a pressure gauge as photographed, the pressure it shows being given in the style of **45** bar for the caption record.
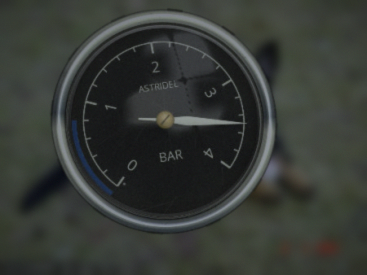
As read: **3.5** bar
